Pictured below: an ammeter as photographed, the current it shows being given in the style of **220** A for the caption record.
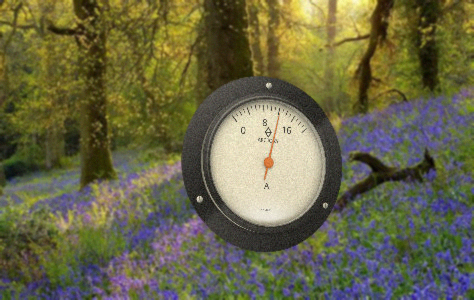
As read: **12** A
